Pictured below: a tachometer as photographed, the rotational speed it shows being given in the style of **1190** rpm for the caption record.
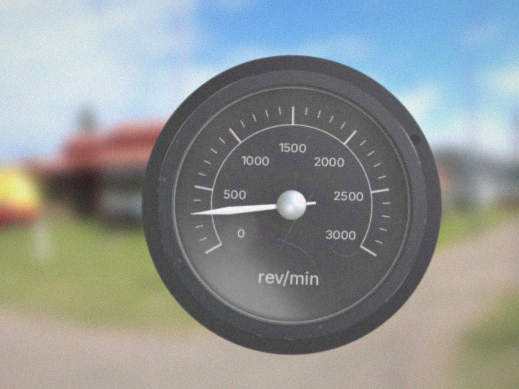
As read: **300** rpm
